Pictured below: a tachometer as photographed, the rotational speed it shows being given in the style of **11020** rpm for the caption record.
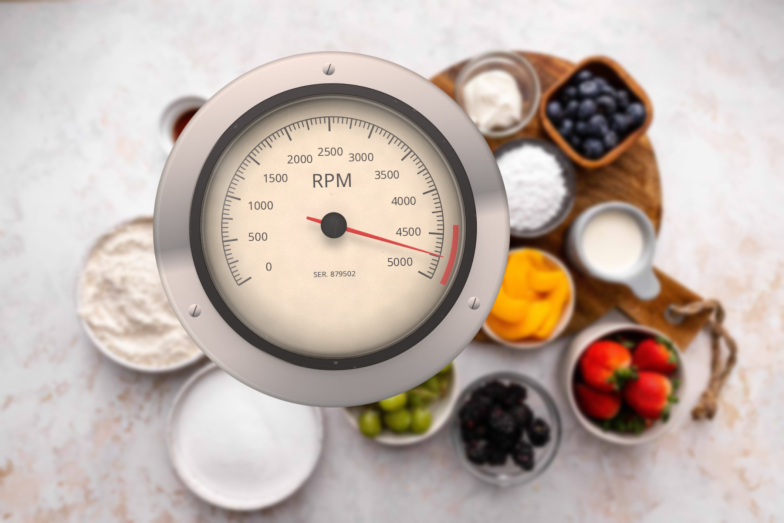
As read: **4750** rpm
